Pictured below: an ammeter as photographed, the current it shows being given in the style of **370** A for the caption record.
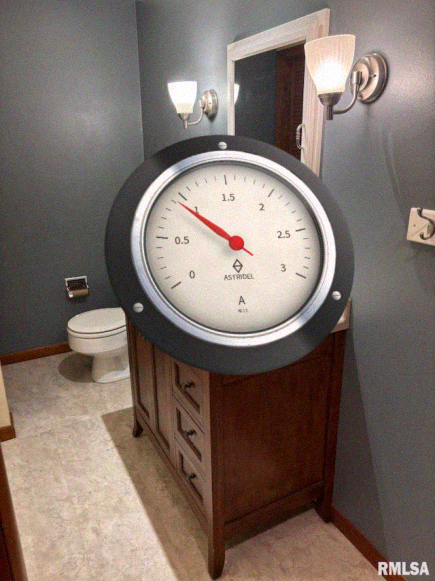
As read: **0.9** A
